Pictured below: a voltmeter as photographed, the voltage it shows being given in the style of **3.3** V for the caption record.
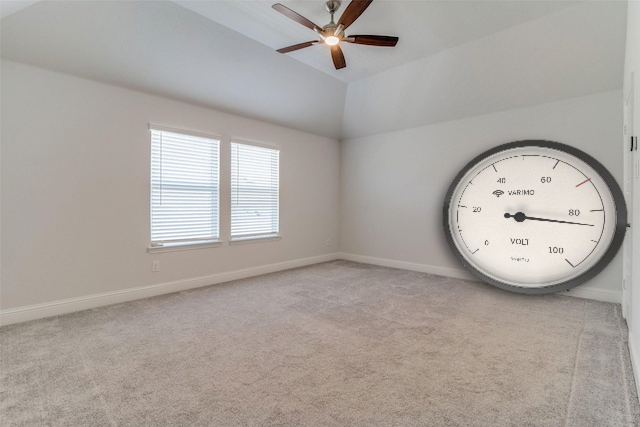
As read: **85** V
